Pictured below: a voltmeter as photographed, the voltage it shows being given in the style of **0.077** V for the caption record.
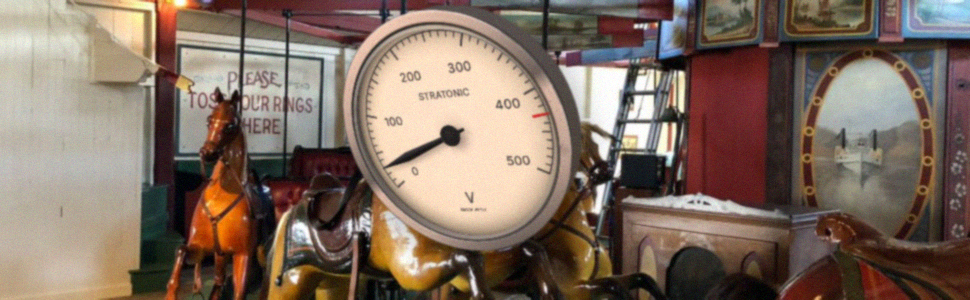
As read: **30** V
